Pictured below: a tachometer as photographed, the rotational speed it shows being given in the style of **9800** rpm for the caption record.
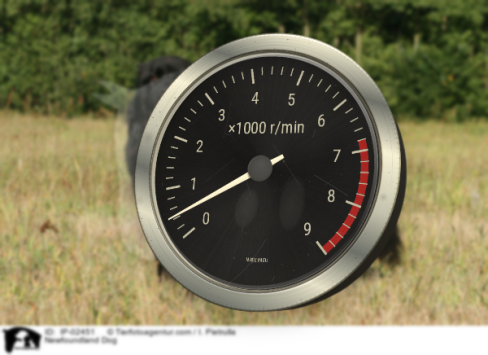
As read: **400** rpm
